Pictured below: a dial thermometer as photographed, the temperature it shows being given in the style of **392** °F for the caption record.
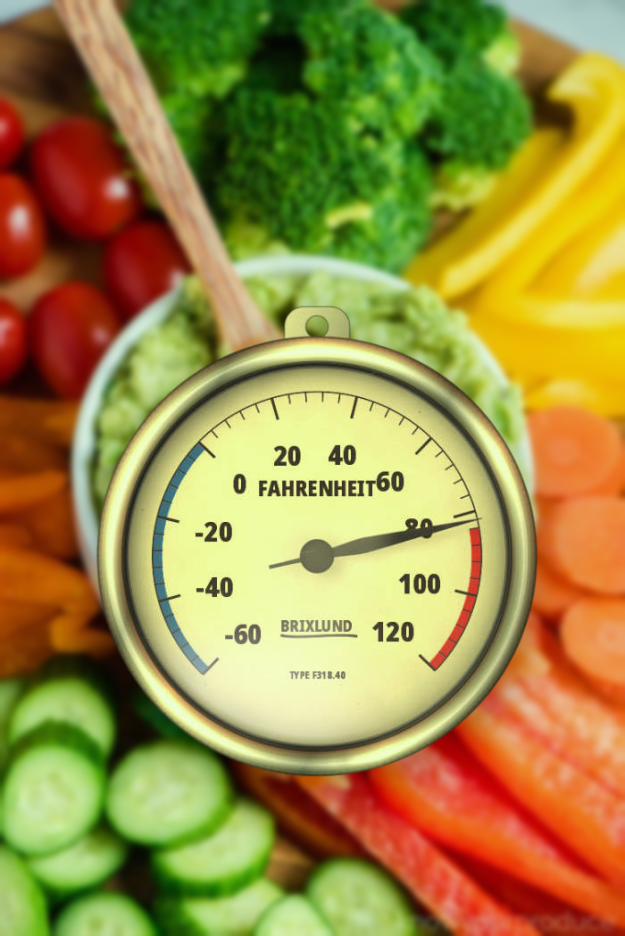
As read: **82** °F
